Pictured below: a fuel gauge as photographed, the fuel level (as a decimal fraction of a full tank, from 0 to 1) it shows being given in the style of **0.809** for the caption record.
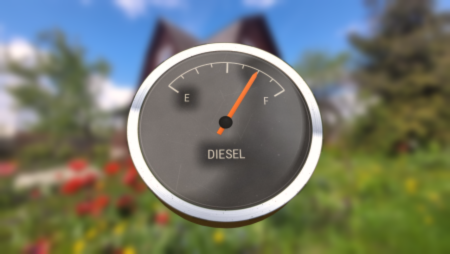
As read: **0.75**
